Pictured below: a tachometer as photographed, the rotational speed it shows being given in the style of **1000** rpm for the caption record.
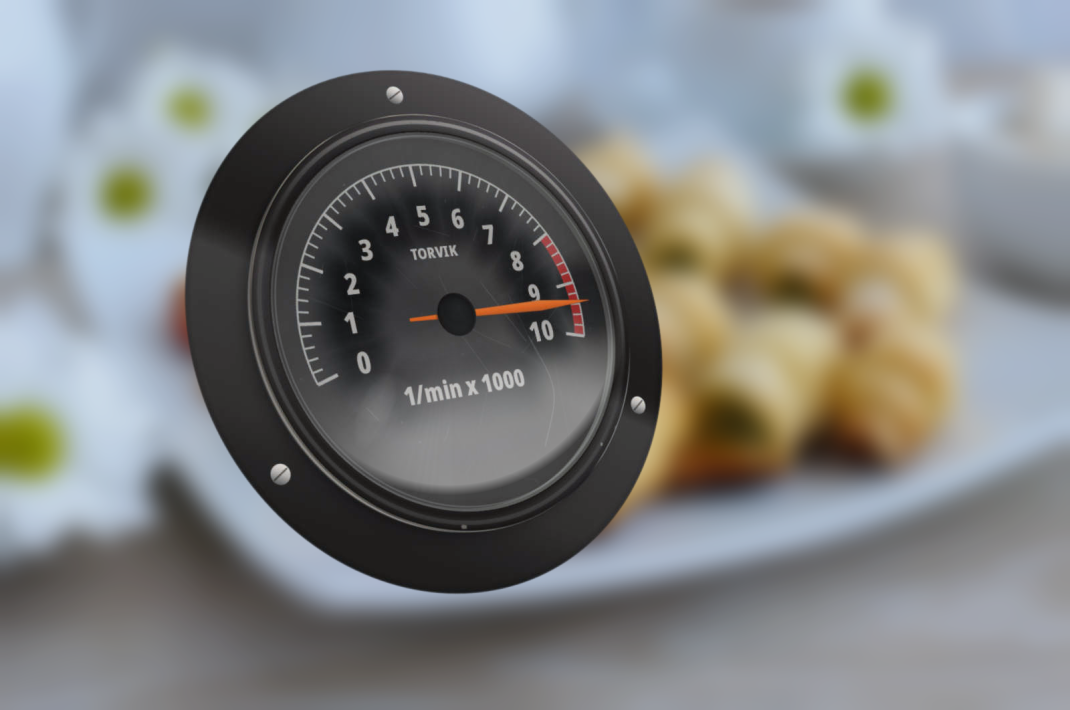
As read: **9400** rpm
